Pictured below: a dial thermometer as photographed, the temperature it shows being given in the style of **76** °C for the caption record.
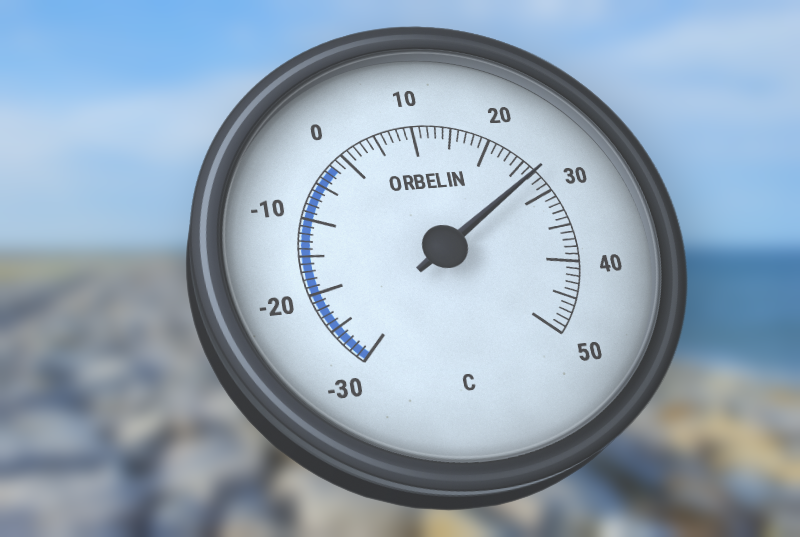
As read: **27** °C
